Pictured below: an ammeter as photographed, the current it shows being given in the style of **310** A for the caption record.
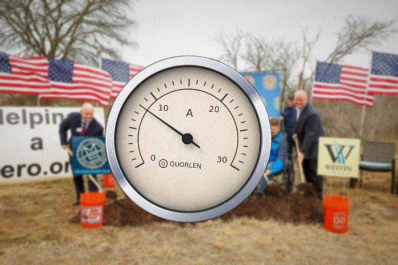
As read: **8** A
